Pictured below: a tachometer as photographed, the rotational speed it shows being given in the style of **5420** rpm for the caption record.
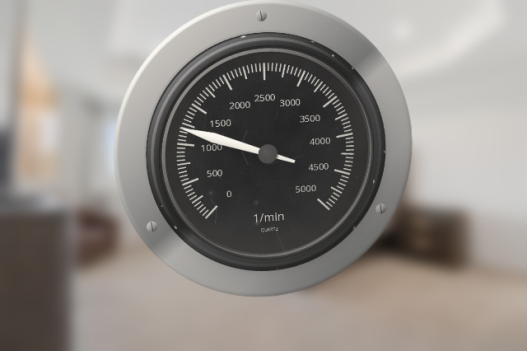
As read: **1200** rpm
